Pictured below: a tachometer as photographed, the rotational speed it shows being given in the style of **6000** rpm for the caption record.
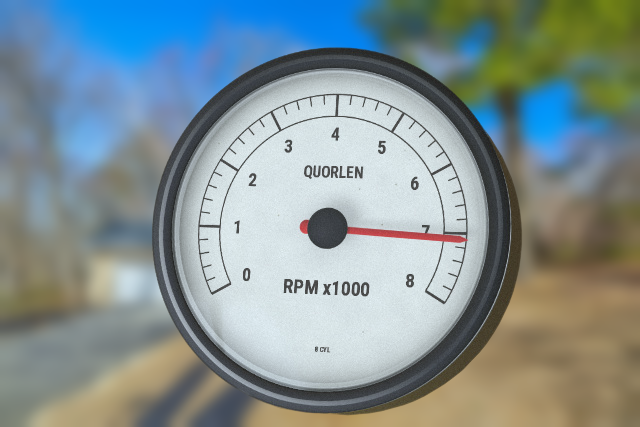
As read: **7100** rpm
